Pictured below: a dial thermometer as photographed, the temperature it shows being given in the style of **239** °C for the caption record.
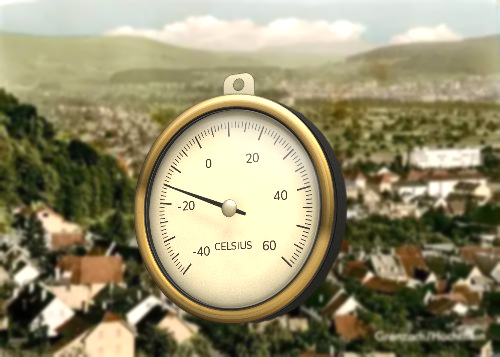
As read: **-15** °C
